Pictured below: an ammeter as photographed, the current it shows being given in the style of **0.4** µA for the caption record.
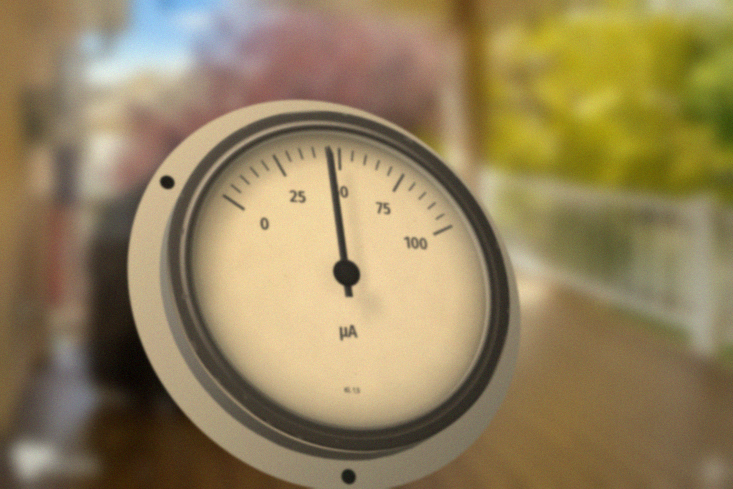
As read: **45** µA
